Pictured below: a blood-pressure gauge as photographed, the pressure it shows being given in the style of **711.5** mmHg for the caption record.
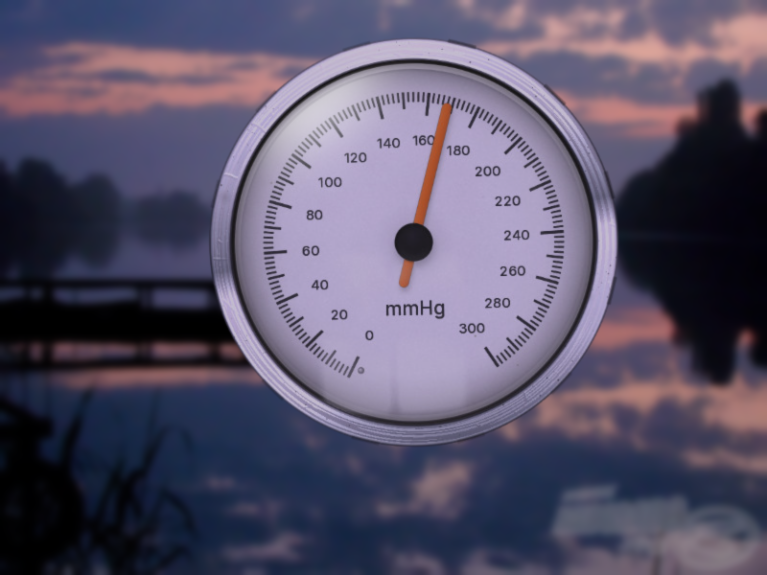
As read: **168** mmHg
